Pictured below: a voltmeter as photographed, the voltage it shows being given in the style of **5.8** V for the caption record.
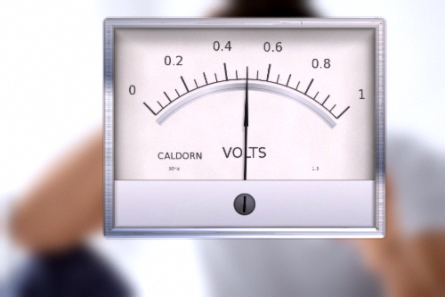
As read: **0.5** V
